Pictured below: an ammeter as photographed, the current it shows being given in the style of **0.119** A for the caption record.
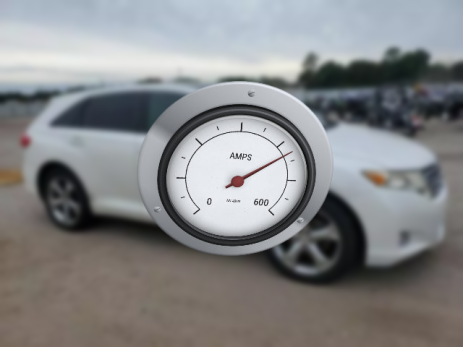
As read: **425** A
